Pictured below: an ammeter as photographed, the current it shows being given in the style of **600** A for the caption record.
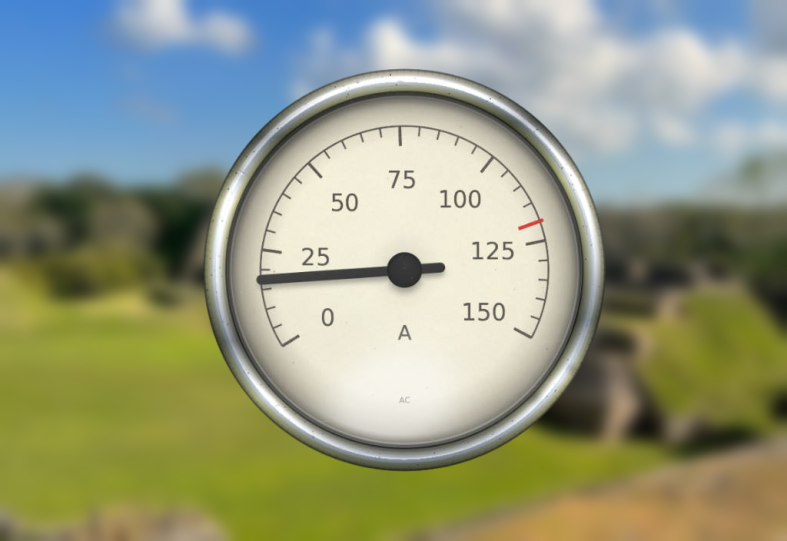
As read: **17.5** A
